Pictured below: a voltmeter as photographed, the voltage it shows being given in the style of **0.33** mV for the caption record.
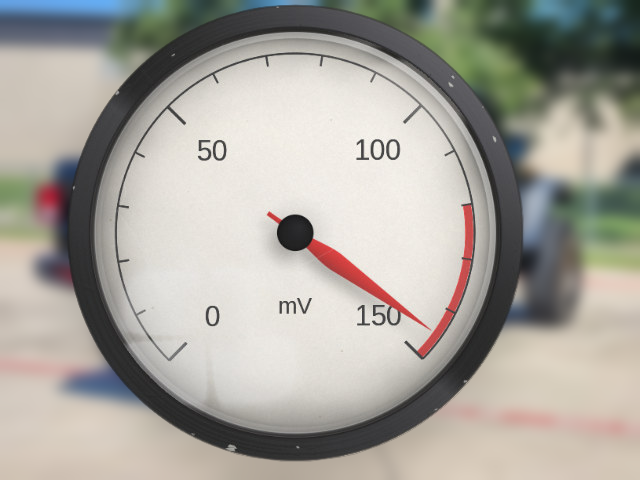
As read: **145** mV
